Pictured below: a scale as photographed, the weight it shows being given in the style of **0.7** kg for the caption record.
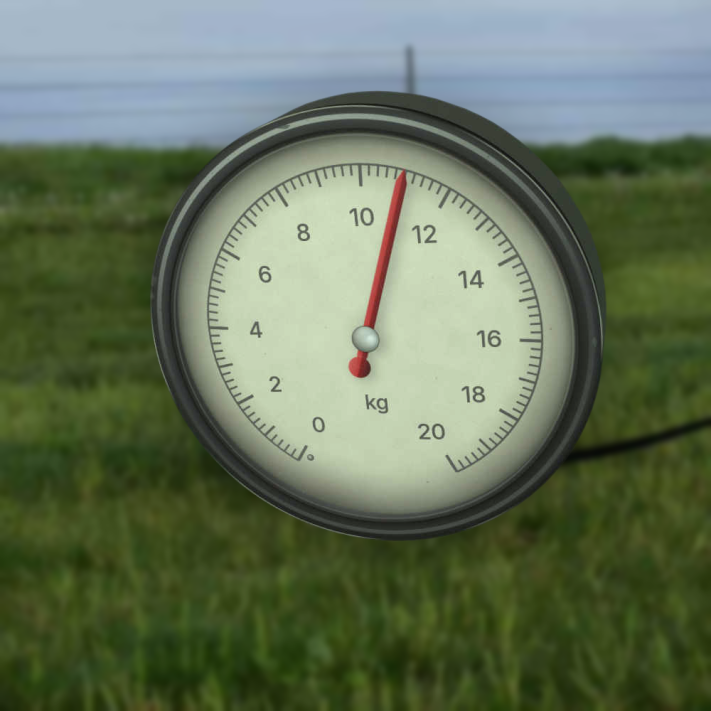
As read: **11** kg
